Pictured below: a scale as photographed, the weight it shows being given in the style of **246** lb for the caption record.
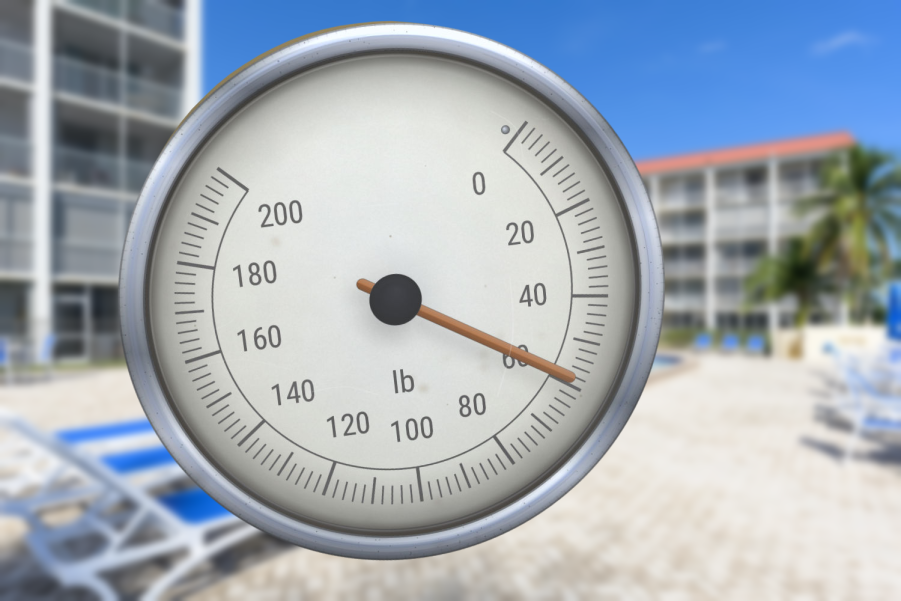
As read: **58** lb
